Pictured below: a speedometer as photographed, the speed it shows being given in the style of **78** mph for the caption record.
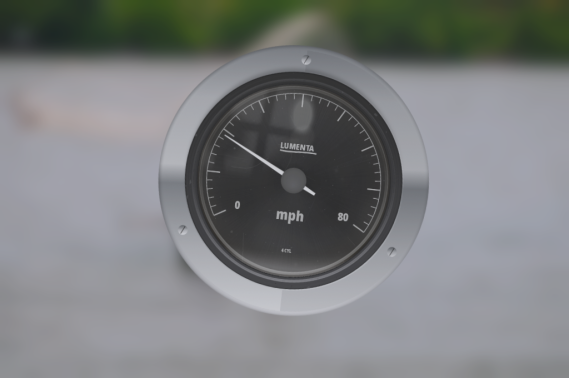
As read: **19** mph
